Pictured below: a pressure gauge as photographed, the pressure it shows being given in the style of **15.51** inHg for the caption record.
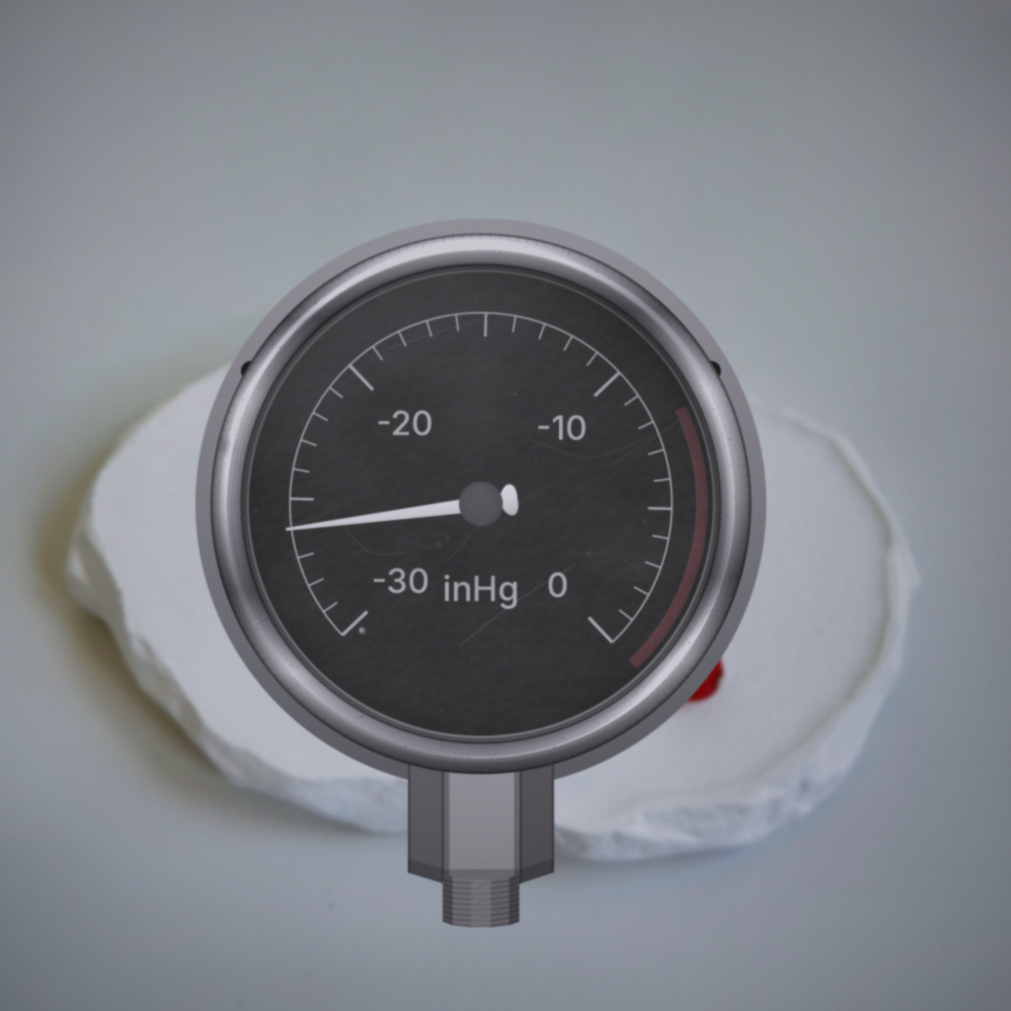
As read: **-26** inHg
